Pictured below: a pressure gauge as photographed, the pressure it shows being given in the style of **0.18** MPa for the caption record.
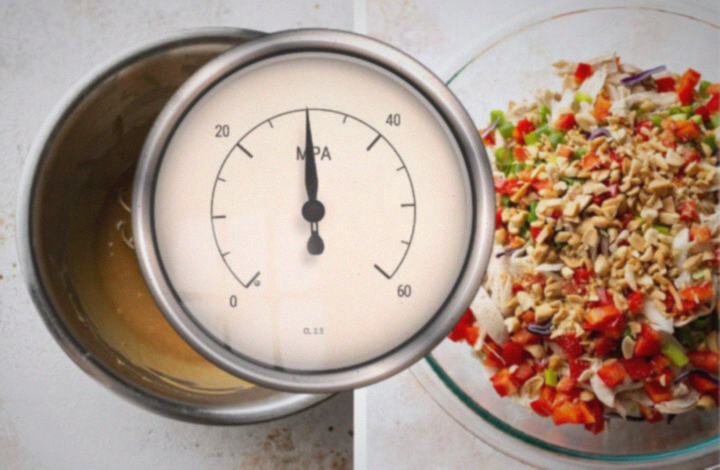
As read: **30** MPa
